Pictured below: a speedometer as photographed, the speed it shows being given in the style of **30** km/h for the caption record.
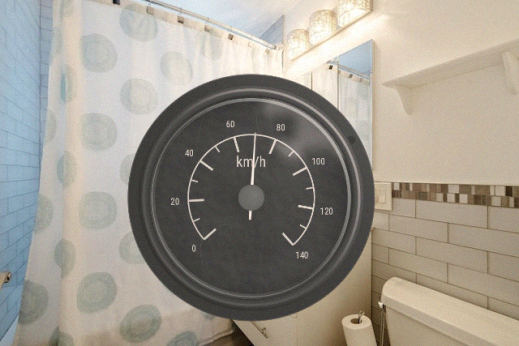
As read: **70** km/h
